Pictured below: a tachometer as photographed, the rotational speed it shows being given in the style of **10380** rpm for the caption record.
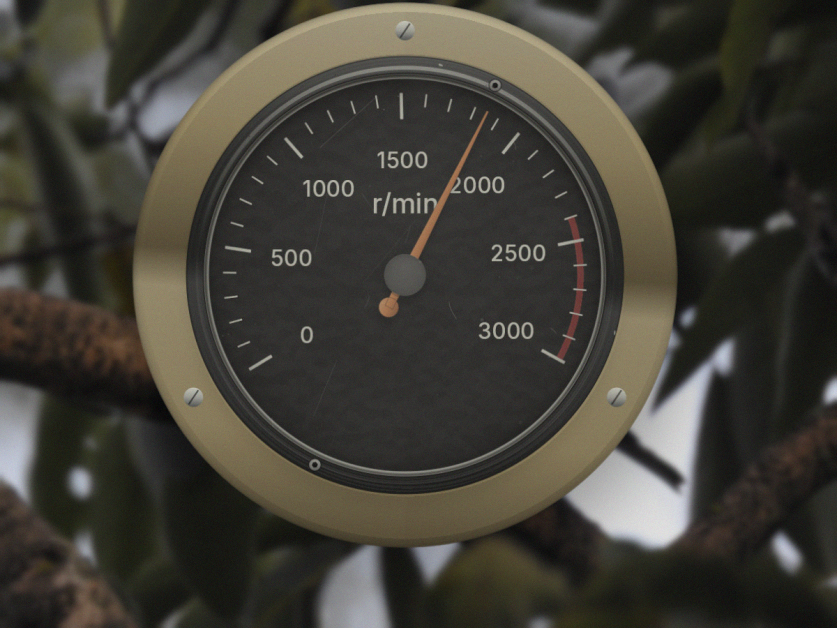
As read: **1850** rpm
